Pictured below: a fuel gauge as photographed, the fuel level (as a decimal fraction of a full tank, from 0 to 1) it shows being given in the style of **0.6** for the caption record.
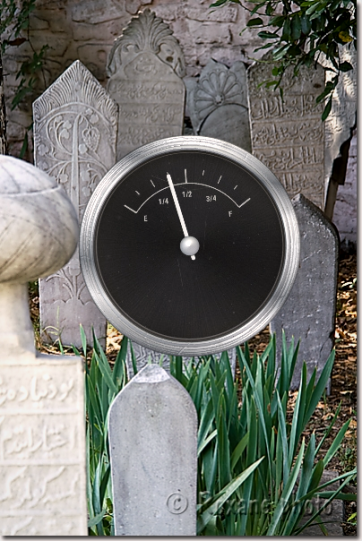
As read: **0.375**
